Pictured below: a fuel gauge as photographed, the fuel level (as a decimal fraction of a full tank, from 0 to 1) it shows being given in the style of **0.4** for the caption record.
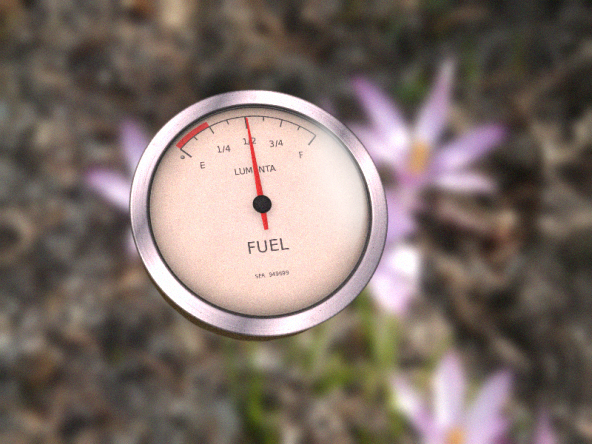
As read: **0.5**
